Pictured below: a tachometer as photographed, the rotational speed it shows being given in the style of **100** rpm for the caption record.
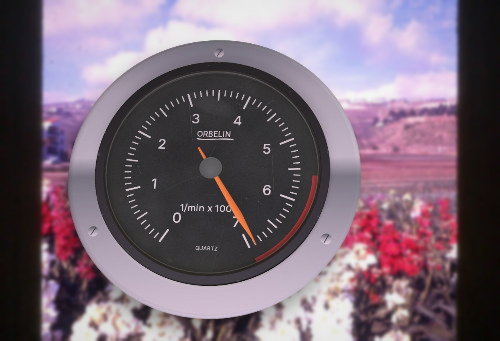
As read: **6900** rpm
